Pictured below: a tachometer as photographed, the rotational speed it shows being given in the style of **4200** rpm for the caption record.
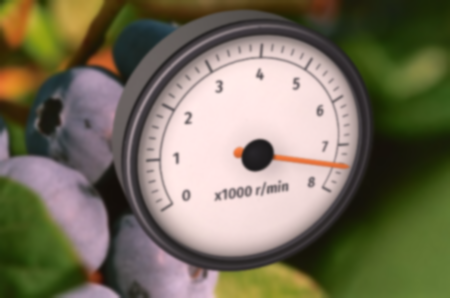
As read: **7400** rpm
